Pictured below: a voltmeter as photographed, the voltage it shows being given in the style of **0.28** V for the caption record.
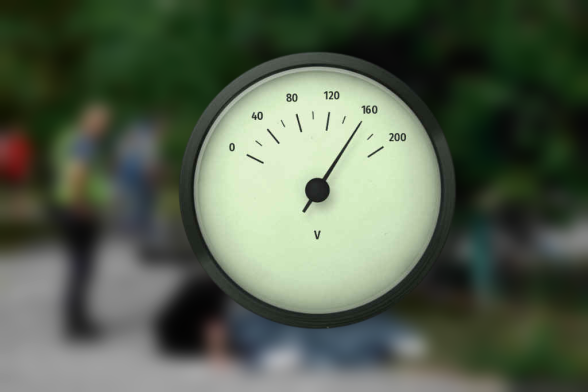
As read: **160** V
